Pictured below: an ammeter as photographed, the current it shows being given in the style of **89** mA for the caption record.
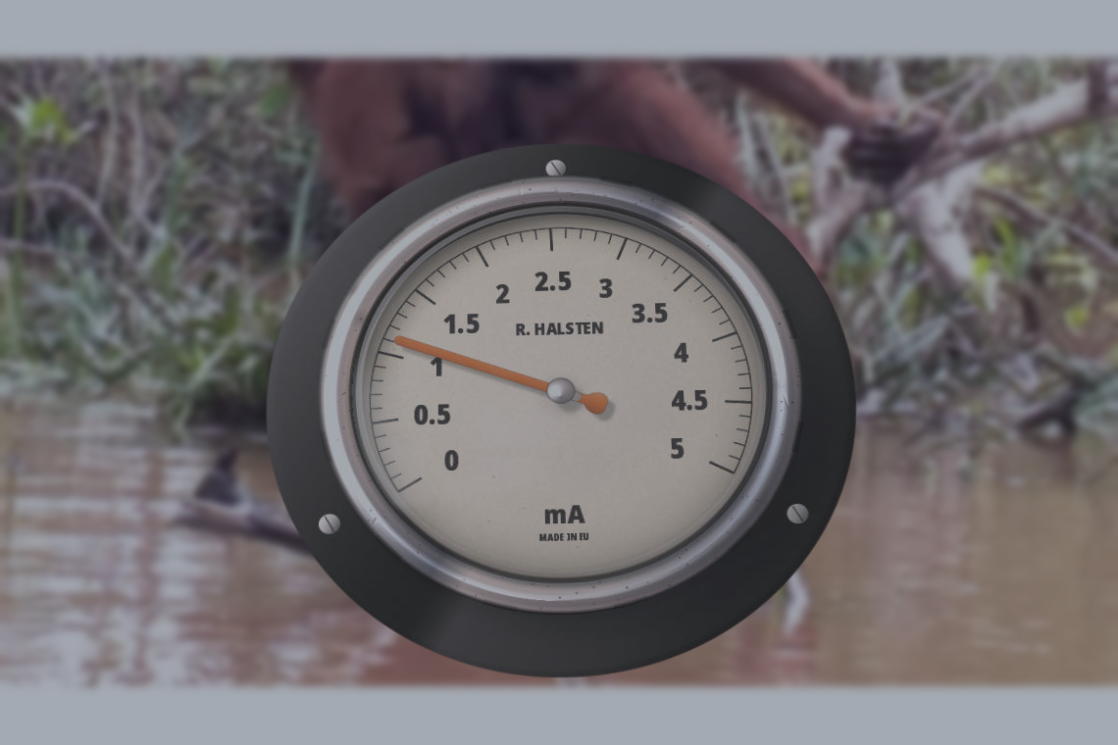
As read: **1.1** mA
